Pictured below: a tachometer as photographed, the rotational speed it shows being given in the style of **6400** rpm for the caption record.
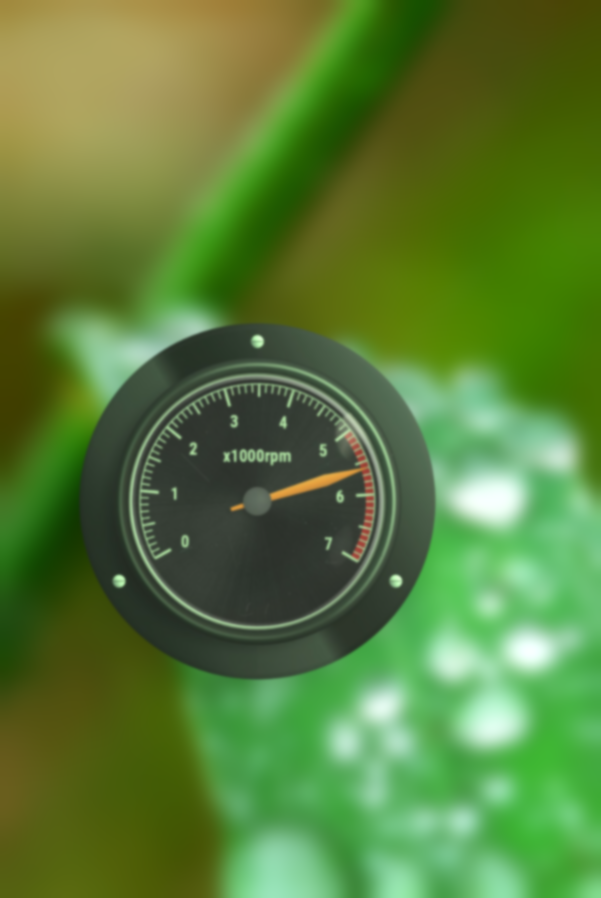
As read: **5600** rpm
